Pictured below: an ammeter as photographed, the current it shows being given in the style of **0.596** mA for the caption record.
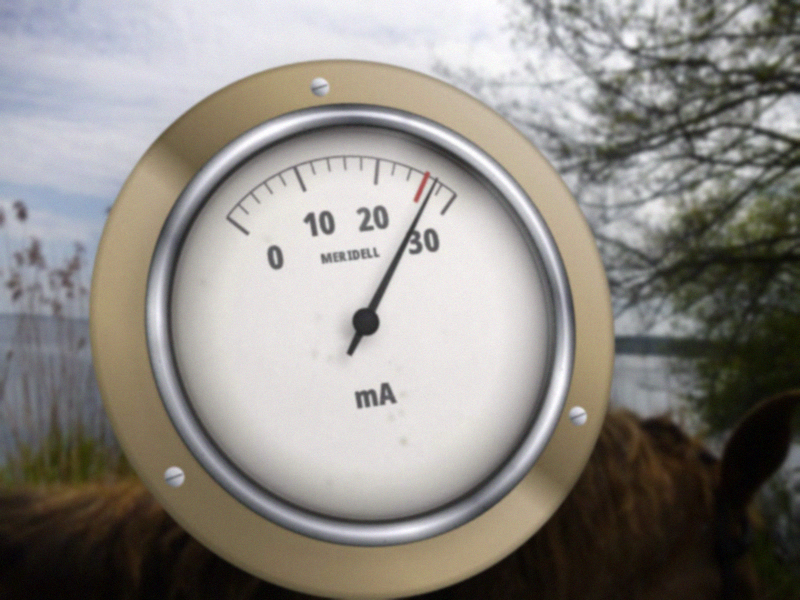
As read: **27** mA
